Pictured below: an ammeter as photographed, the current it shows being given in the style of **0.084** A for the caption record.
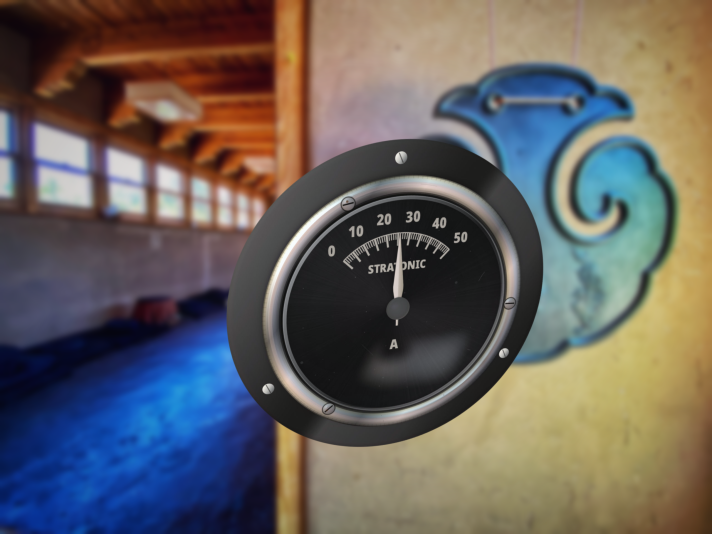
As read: **25** A
